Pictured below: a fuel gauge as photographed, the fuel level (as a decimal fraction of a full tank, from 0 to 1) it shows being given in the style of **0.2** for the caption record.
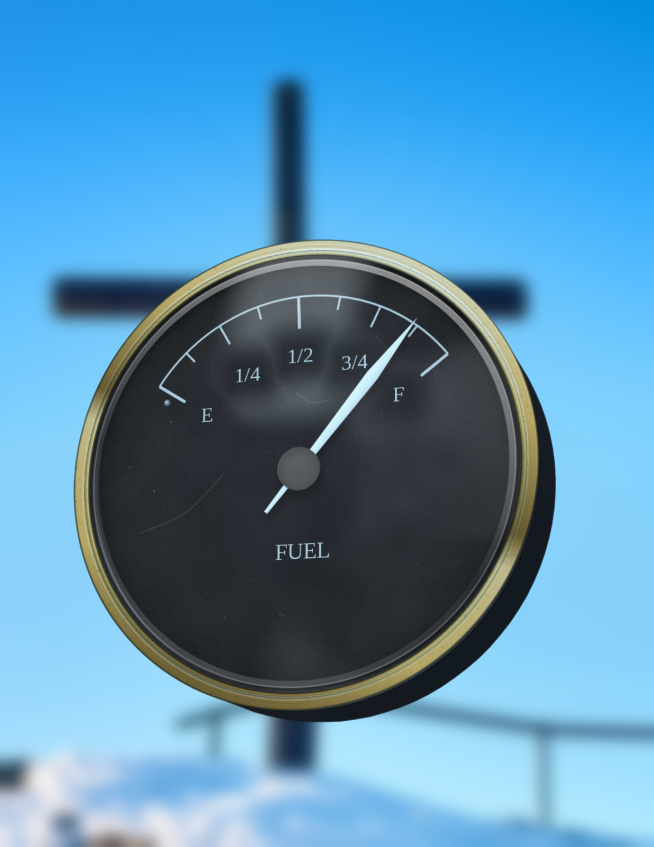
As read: **0.875**
